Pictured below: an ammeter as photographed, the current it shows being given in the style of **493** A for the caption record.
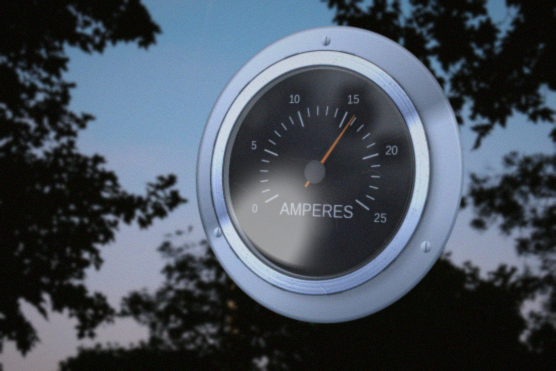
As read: **16** A
